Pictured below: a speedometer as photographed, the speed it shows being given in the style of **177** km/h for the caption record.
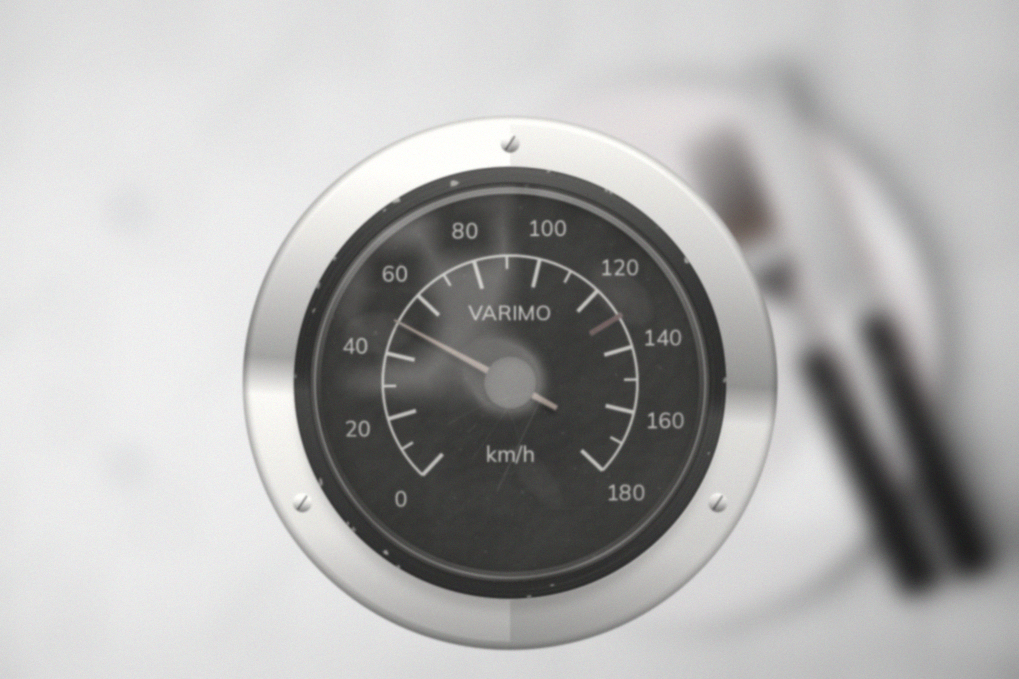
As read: **50** km/h
